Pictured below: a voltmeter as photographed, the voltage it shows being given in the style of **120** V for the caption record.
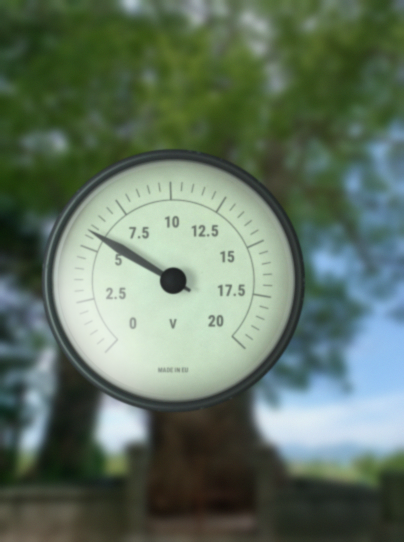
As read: **5.75** V
